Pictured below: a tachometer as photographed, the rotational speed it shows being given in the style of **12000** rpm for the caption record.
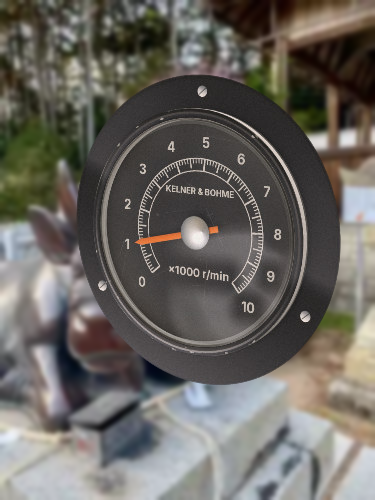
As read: **1000** rpm
